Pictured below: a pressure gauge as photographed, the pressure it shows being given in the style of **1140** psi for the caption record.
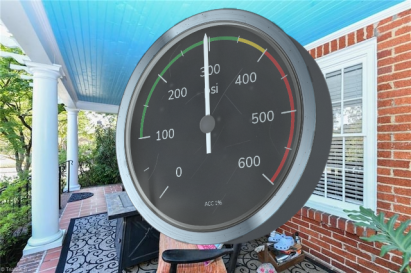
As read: **300** psi
